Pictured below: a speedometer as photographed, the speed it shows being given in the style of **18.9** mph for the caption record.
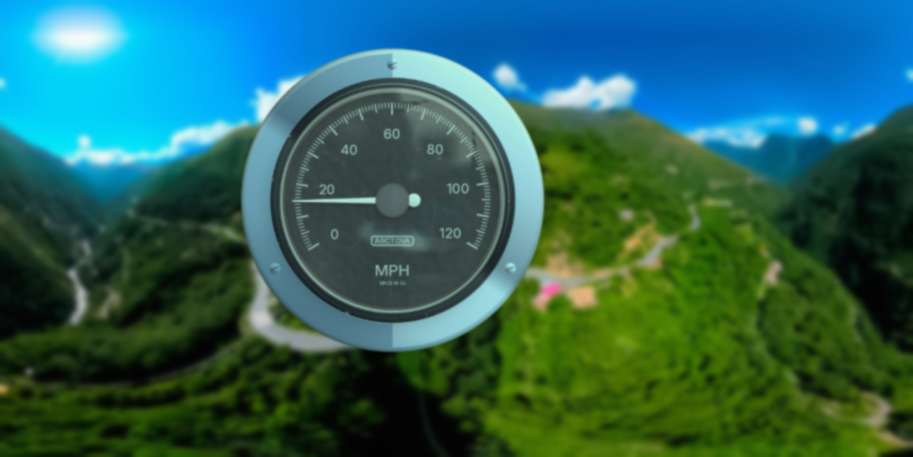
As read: **15** mph
